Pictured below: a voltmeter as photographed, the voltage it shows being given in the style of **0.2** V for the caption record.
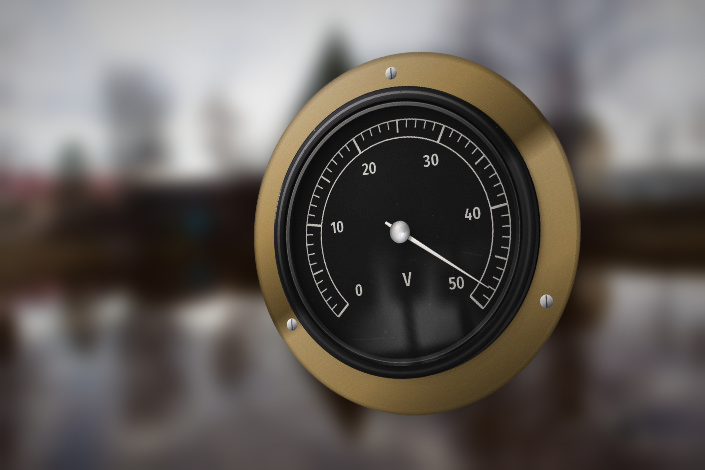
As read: **48** V
